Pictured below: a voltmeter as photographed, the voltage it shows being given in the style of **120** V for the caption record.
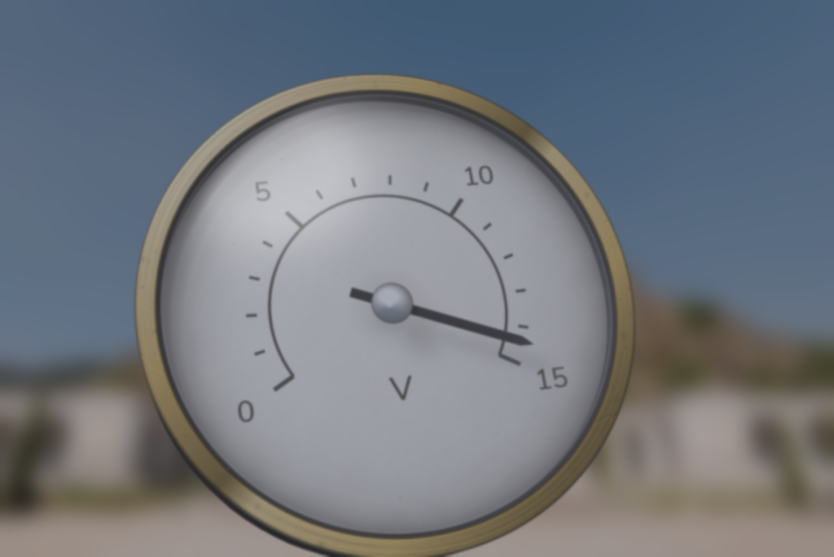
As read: **14.5** V
